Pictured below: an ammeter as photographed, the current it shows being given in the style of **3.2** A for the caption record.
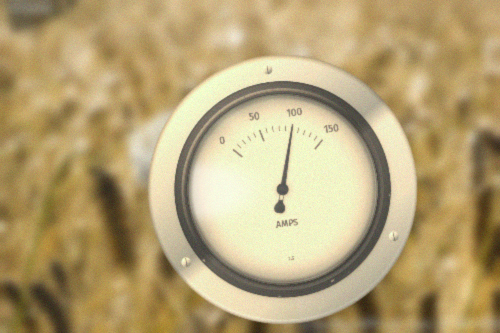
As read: **100** A
